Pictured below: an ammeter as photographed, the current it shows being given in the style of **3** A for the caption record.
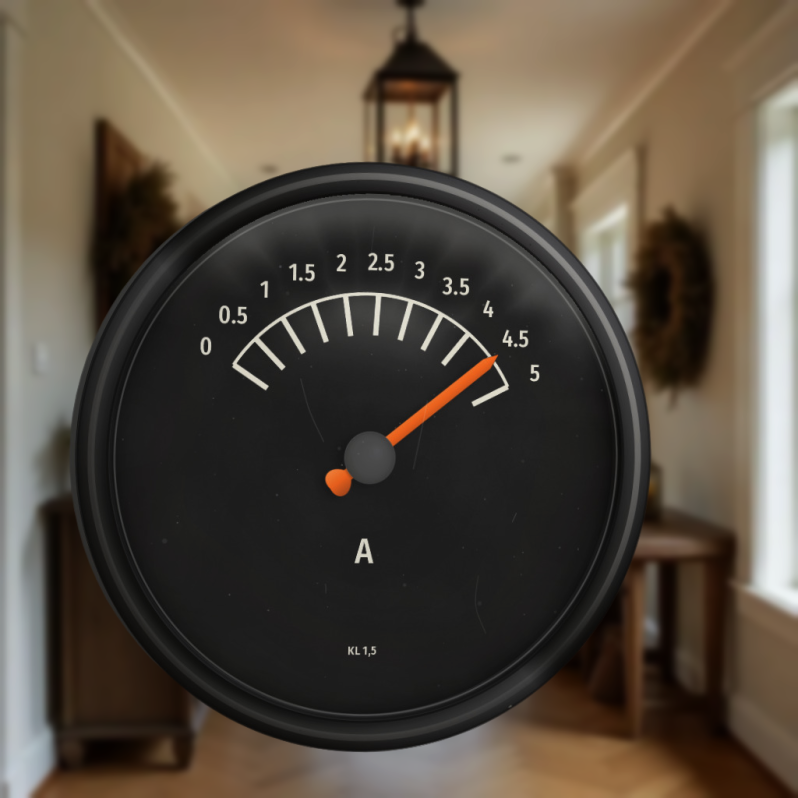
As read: **4.5** A
